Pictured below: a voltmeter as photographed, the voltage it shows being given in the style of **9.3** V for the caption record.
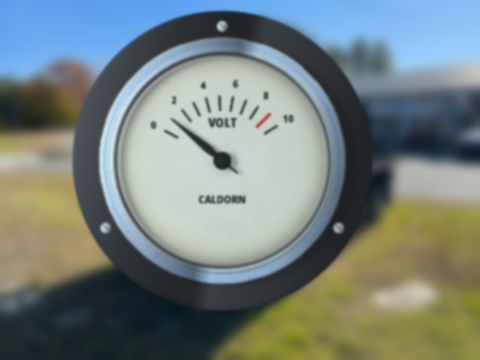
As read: **1** V
